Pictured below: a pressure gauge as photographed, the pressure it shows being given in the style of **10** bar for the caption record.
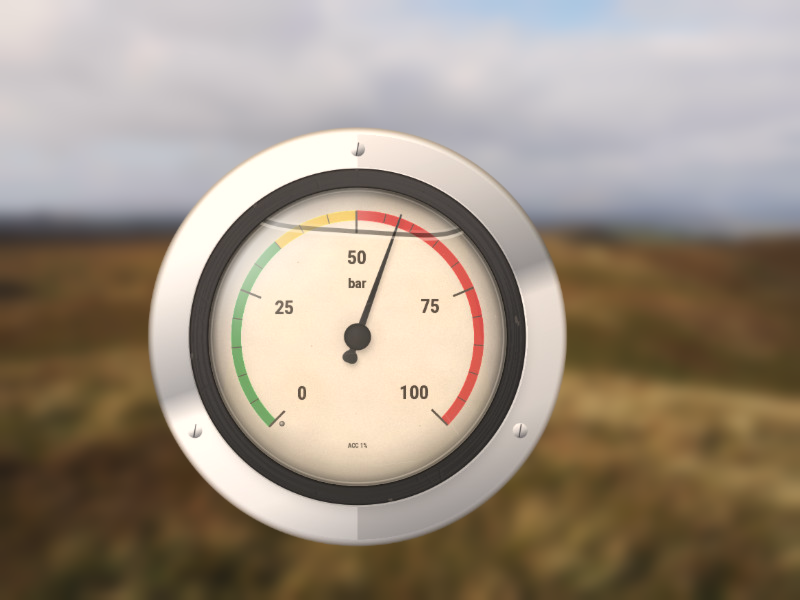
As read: **57.5** bar
